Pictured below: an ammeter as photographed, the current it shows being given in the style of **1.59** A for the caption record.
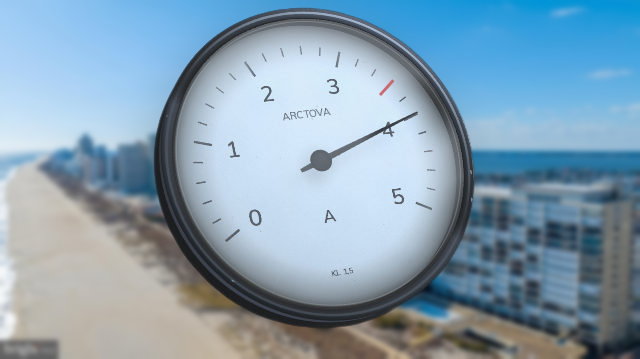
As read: **4** A
